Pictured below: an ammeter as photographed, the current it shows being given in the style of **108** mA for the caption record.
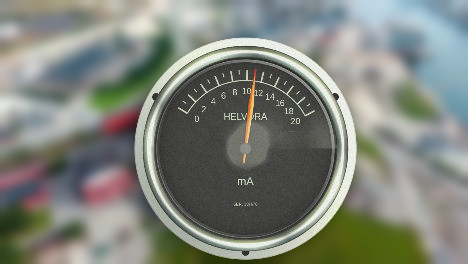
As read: **11** mA
